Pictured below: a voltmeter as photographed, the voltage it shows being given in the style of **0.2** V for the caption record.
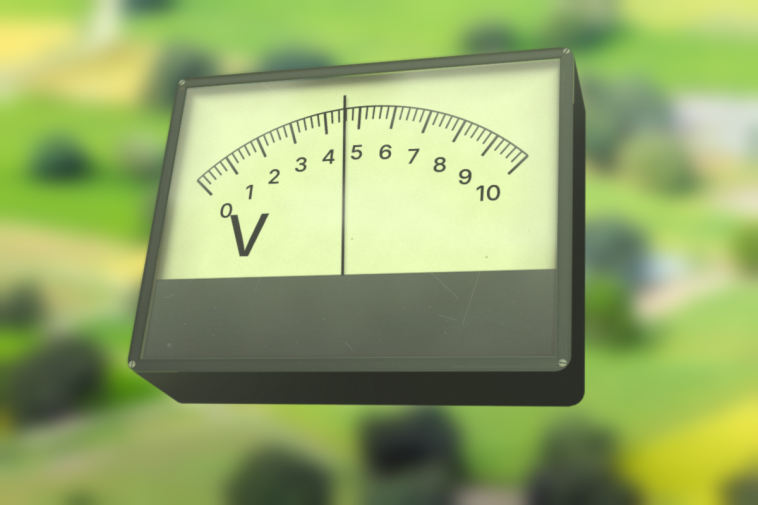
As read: **4.6** V
